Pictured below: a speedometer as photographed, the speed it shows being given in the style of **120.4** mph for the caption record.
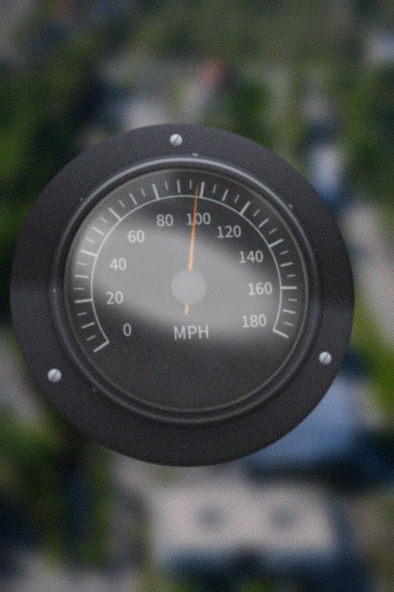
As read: **97.5** mph
